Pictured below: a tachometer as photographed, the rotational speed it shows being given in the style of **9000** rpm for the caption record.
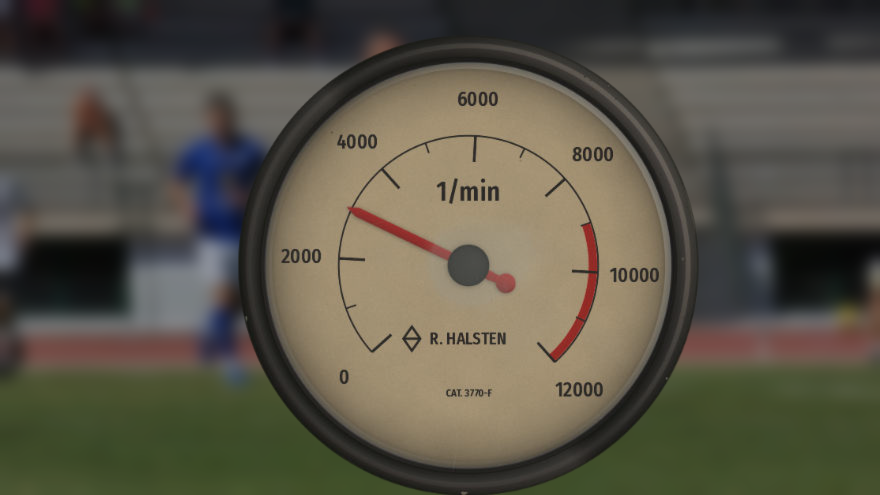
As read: **3000** rpm
